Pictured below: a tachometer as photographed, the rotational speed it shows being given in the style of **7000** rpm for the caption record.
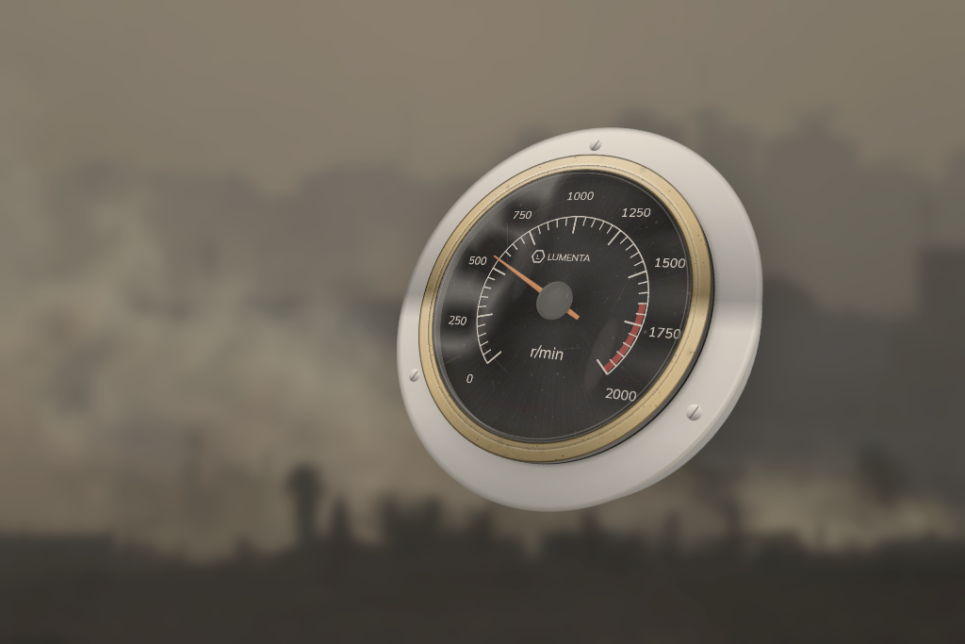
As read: **550** rpm
